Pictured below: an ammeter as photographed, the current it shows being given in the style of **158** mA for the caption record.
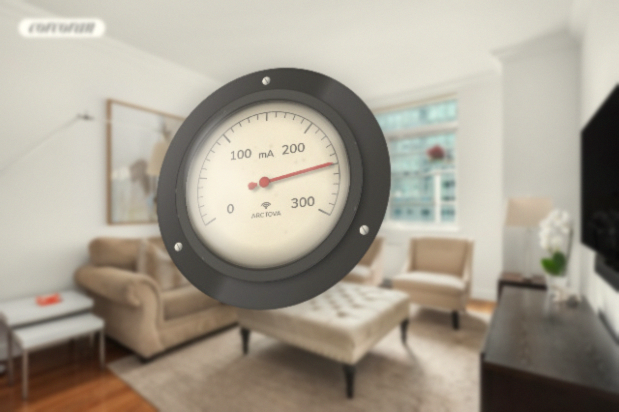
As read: **250** mA
